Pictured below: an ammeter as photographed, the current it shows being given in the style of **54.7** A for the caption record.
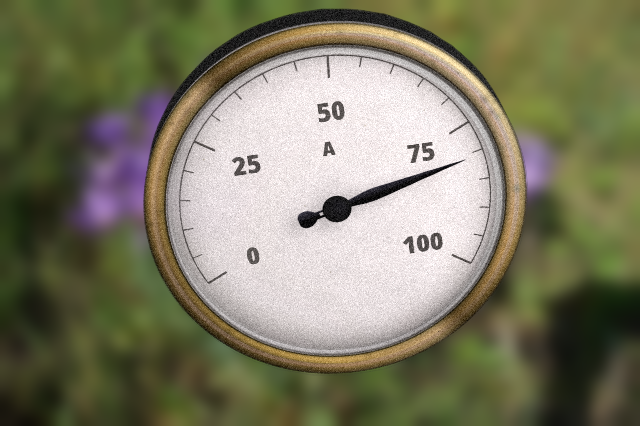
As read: **80** A
